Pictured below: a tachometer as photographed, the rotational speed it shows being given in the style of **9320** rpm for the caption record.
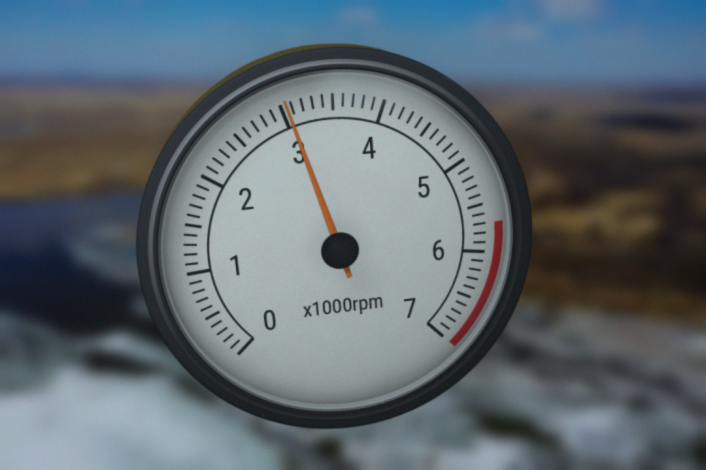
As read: **3050** rpm
